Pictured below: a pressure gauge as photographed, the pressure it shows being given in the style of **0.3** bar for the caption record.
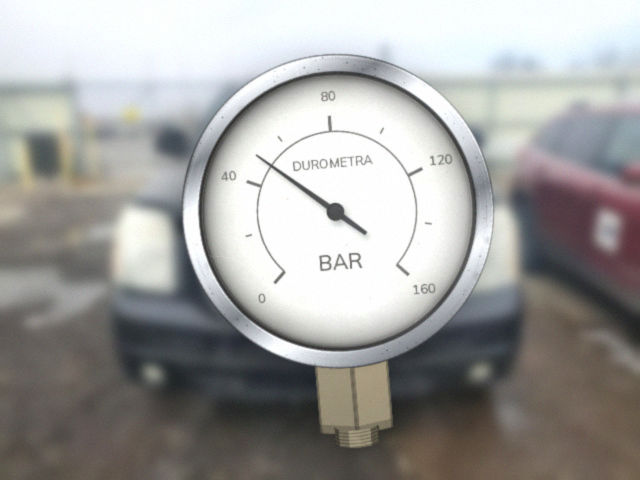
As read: **50** bar
